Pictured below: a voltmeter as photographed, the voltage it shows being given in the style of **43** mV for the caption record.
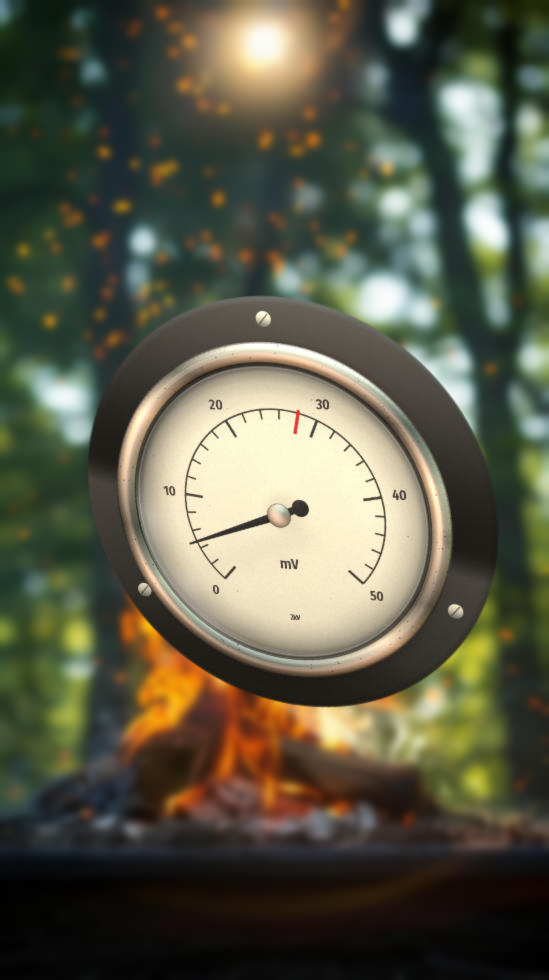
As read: **5** mV
